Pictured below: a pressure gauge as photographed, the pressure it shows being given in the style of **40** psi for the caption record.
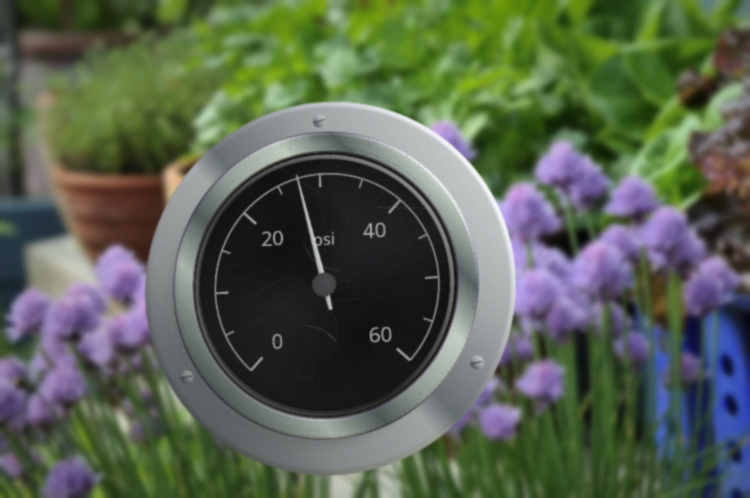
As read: **27.5** psi
